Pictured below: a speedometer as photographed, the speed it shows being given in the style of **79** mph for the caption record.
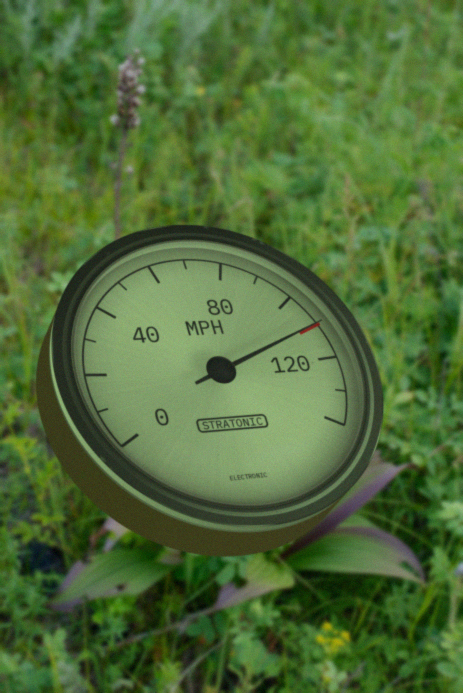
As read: **110** mph
